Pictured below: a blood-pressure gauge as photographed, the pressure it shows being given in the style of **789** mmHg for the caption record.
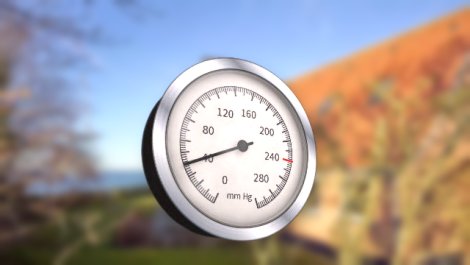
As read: **40** mmHg
